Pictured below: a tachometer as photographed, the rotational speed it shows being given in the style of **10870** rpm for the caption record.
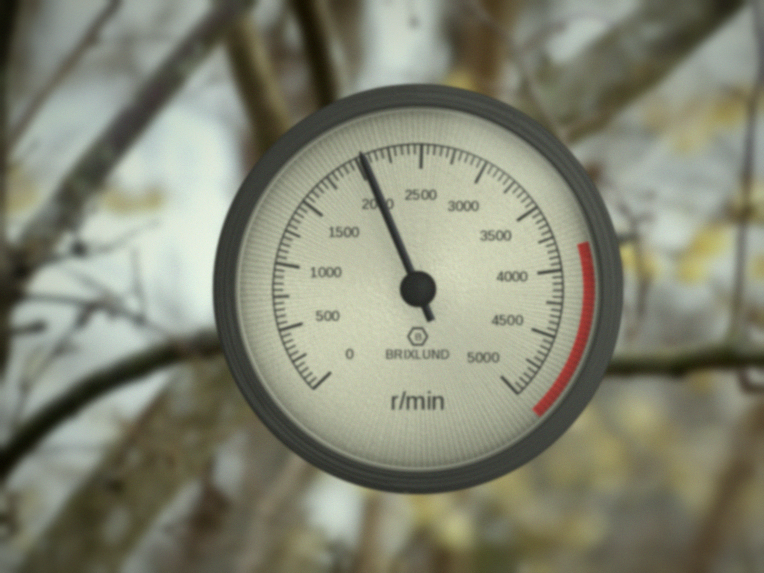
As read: **2050** rpm
